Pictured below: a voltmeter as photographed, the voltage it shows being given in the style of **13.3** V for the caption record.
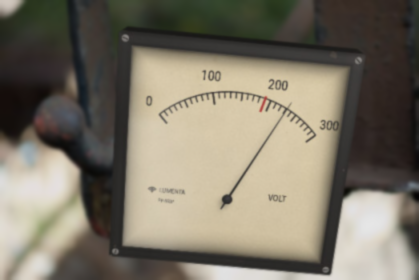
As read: **230** V
